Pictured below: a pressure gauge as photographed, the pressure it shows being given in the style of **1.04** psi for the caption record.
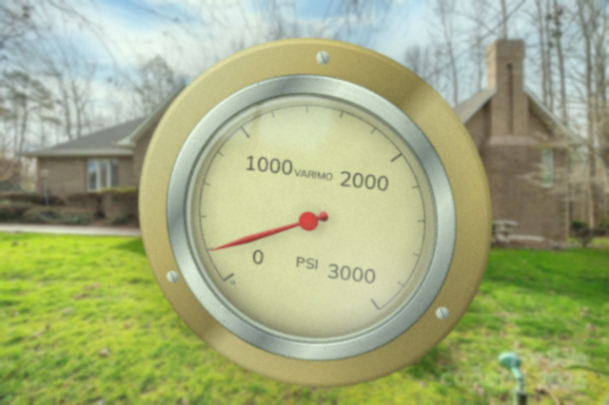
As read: **200** psi
